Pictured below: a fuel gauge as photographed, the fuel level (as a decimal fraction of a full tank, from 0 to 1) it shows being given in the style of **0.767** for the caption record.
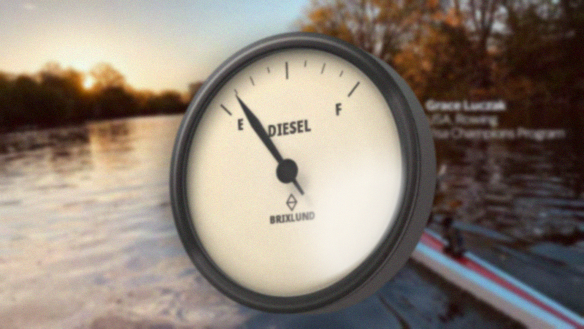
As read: **0.125**
